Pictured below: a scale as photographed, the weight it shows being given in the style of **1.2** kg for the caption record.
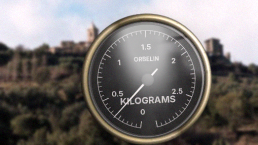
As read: **0.3** kg
